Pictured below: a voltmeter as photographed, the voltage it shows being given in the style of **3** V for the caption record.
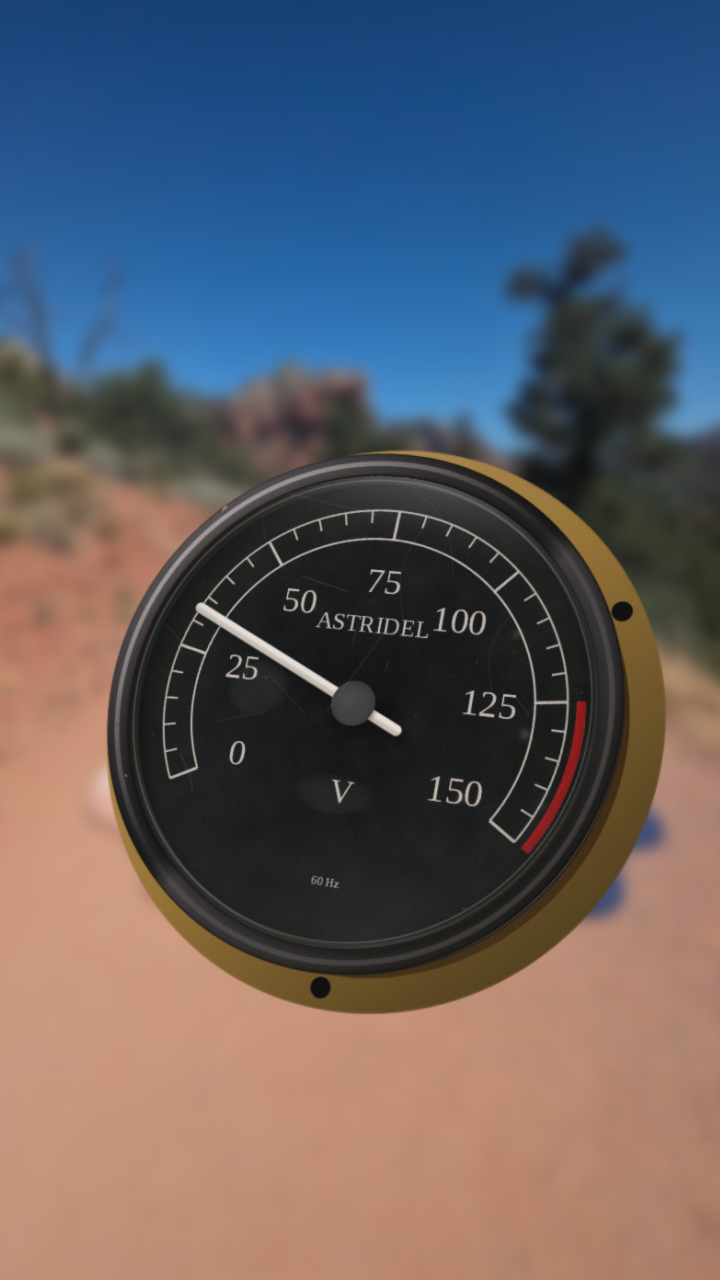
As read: **32.5** V
